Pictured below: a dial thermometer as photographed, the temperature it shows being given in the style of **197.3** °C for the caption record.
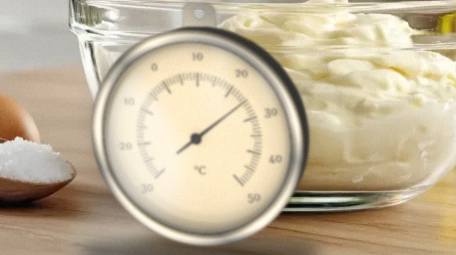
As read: **25** °C
